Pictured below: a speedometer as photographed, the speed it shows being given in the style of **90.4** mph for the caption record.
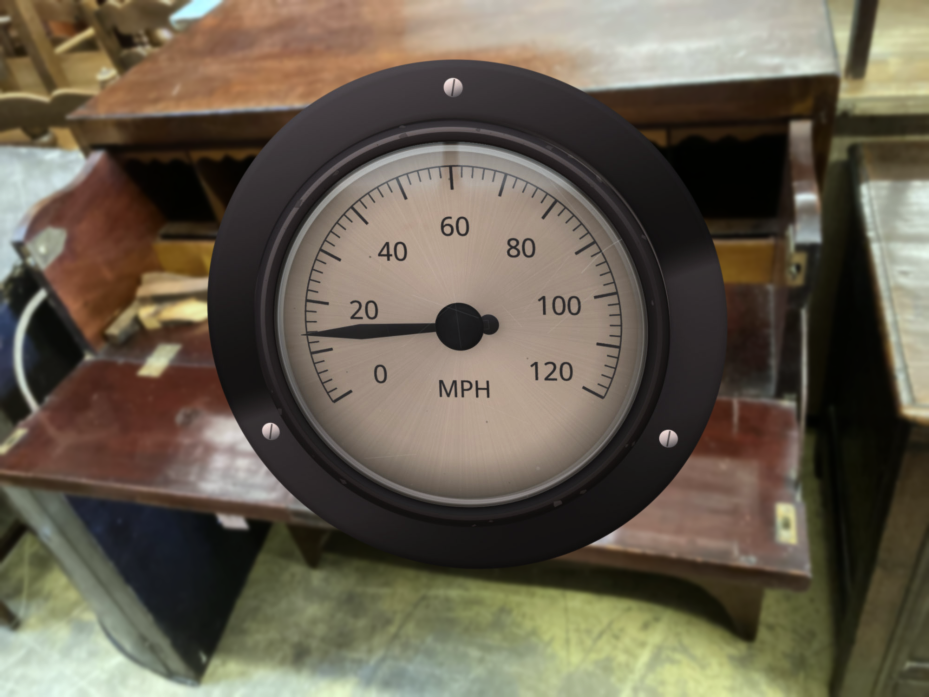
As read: **14** mph
